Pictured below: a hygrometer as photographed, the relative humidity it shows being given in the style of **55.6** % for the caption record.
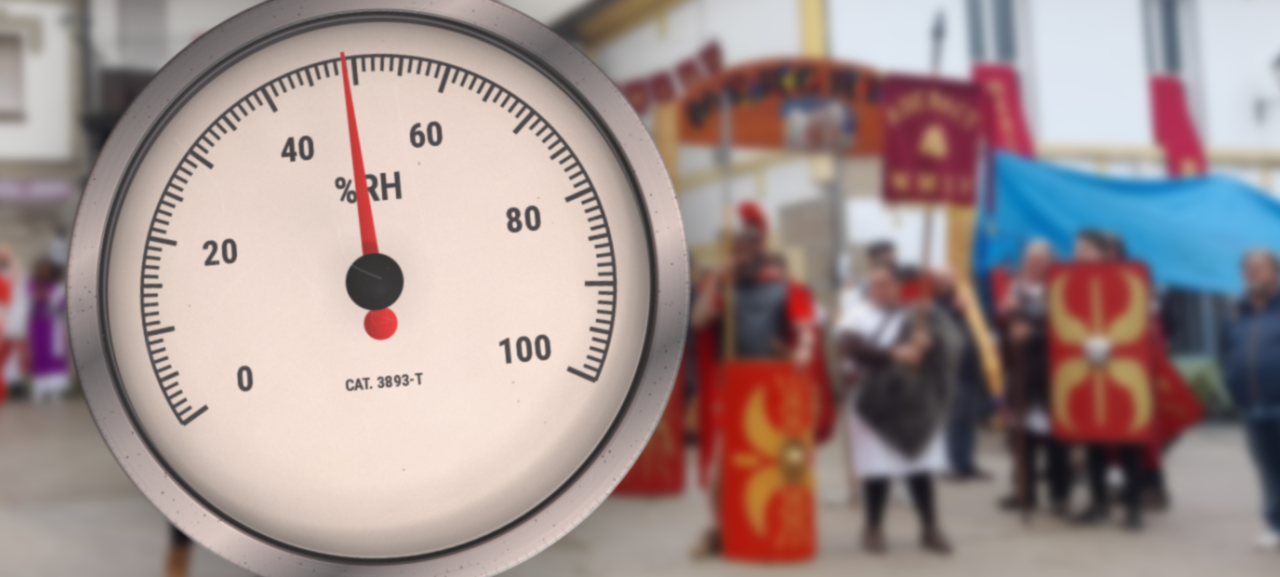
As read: **49** %
